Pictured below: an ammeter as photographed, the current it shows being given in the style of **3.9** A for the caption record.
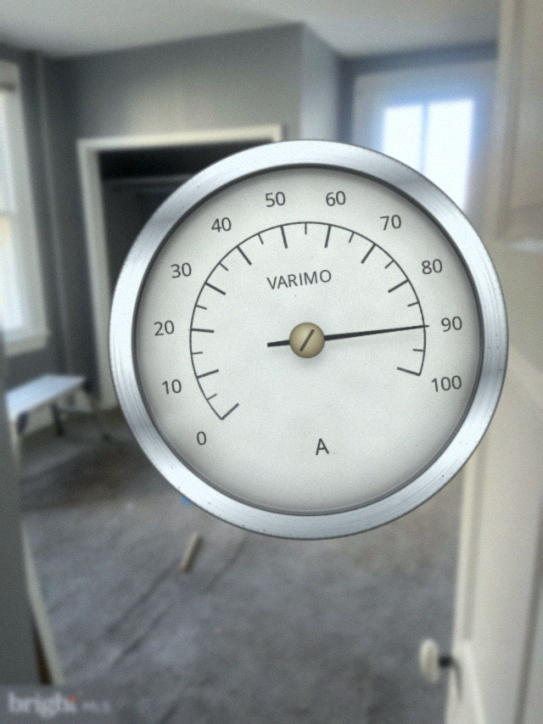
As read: **90** A
